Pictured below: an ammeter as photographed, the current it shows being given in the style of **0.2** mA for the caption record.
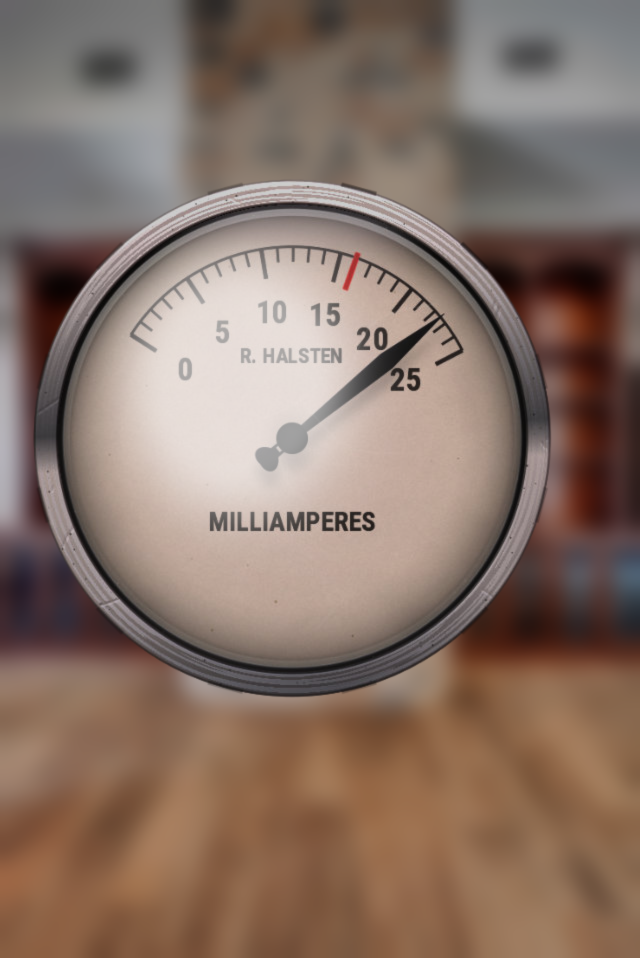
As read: **22.5** mA
